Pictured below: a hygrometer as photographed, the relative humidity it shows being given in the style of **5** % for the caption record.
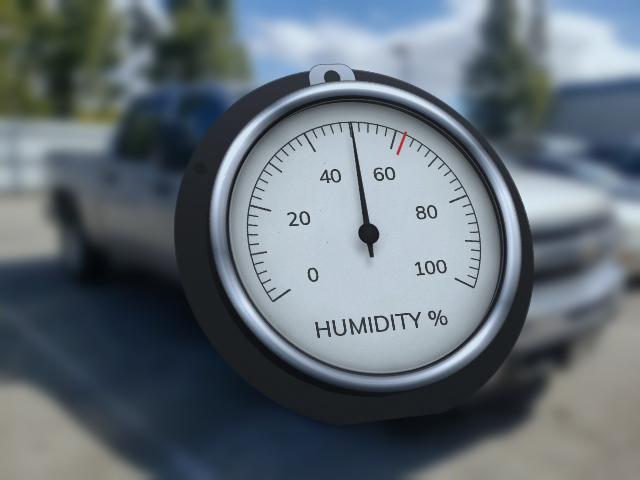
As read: **50** %
